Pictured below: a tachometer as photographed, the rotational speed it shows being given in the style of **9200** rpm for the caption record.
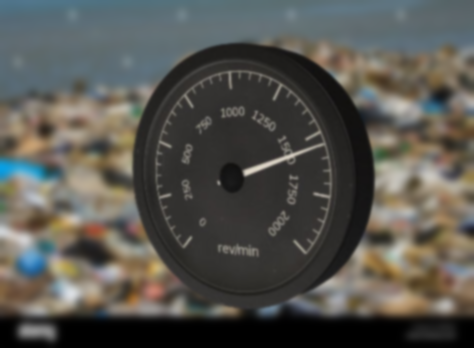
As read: **1550** rpm
